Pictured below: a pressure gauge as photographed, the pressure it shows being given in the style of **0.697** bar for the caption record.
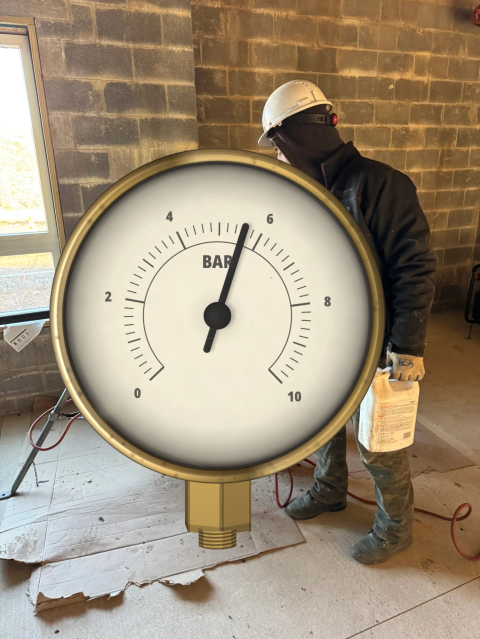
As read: **5.6** bar
